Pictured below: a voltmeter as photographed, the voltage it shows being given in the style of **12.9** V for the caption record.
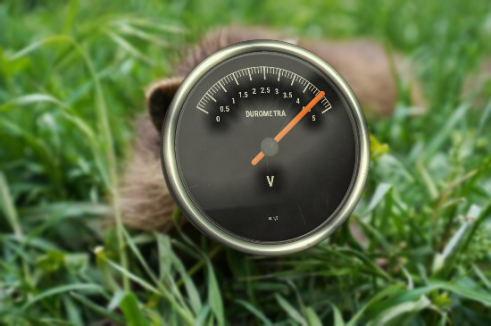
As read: **4.5** V
